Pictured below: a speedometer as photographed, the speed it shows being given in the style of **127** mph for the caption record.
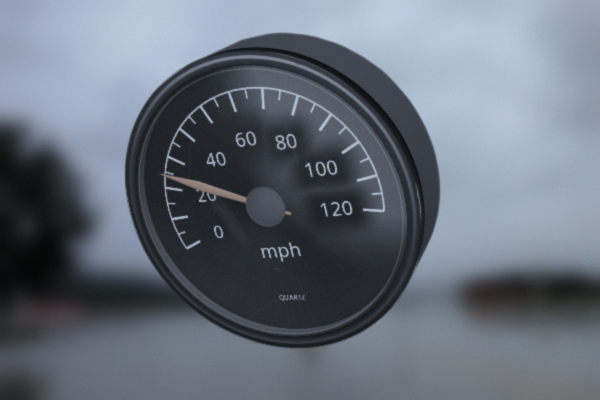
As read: **25** mph
